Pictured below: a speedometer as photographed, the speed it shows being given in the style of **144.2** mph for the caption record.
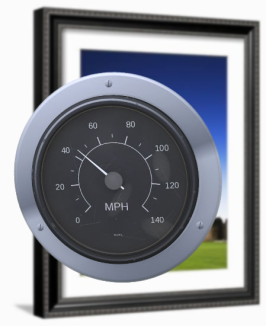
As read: **45** mph
